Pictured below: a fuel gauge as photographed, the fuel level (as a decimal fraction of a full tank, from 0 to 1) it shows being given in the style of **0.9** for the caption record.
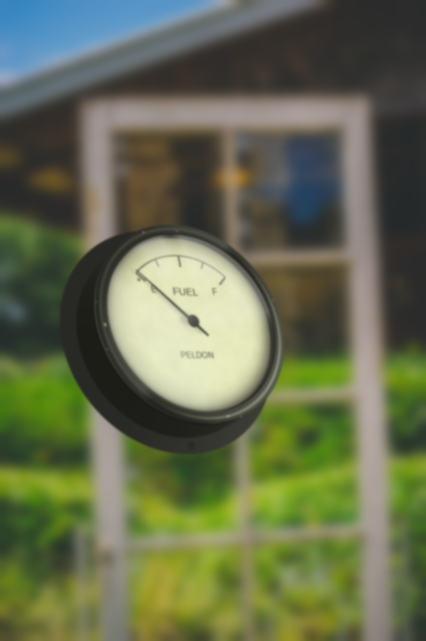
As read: **0**
